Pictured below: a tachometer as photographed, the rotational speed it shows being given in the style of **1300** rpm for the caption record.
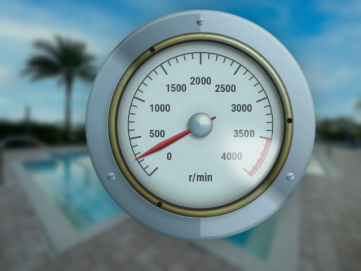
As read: **250** rpm
